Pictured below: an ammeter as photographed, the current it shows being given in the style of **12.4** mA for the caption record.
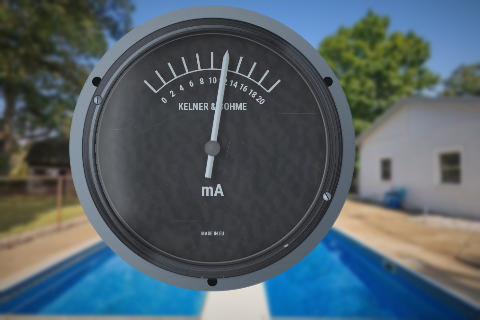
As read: **12** mA
